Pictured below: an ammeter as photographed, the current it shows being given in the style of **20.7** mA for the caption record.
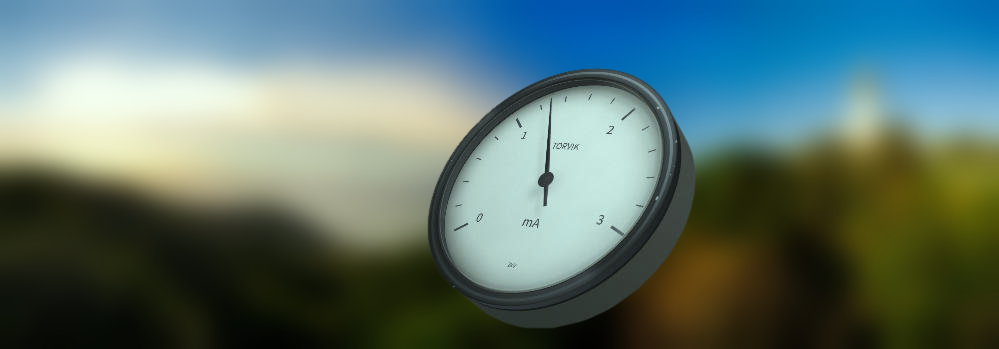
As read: **1.3** mA
